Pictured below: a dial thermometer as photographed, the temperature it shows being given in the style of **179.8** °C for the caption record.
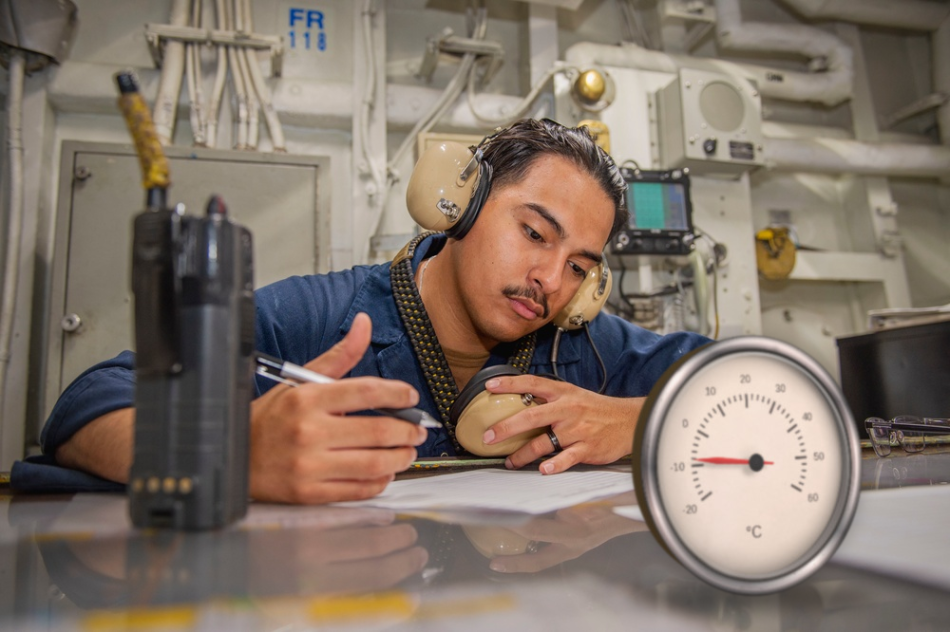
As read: **-8** °C
